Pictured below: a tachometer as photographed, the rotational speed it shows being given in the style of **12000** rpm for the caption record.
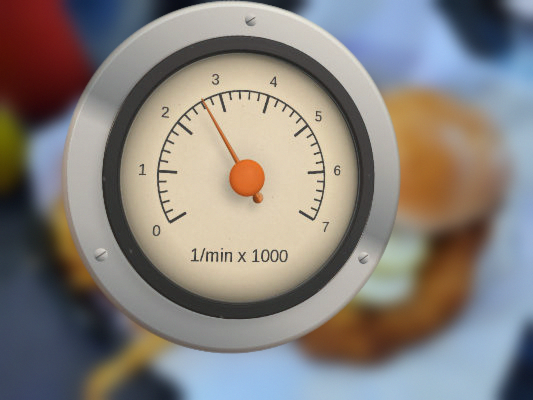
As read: **2600** rpm
